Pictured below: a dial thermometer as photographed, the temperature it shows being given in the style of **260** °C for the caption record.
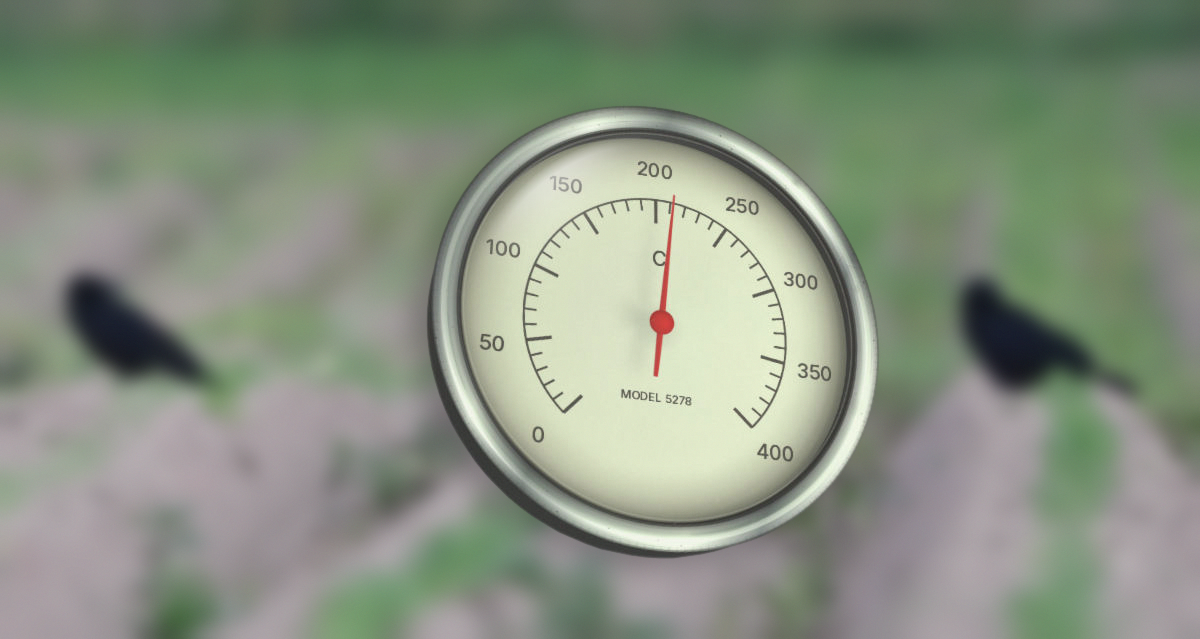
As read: **210** °C
